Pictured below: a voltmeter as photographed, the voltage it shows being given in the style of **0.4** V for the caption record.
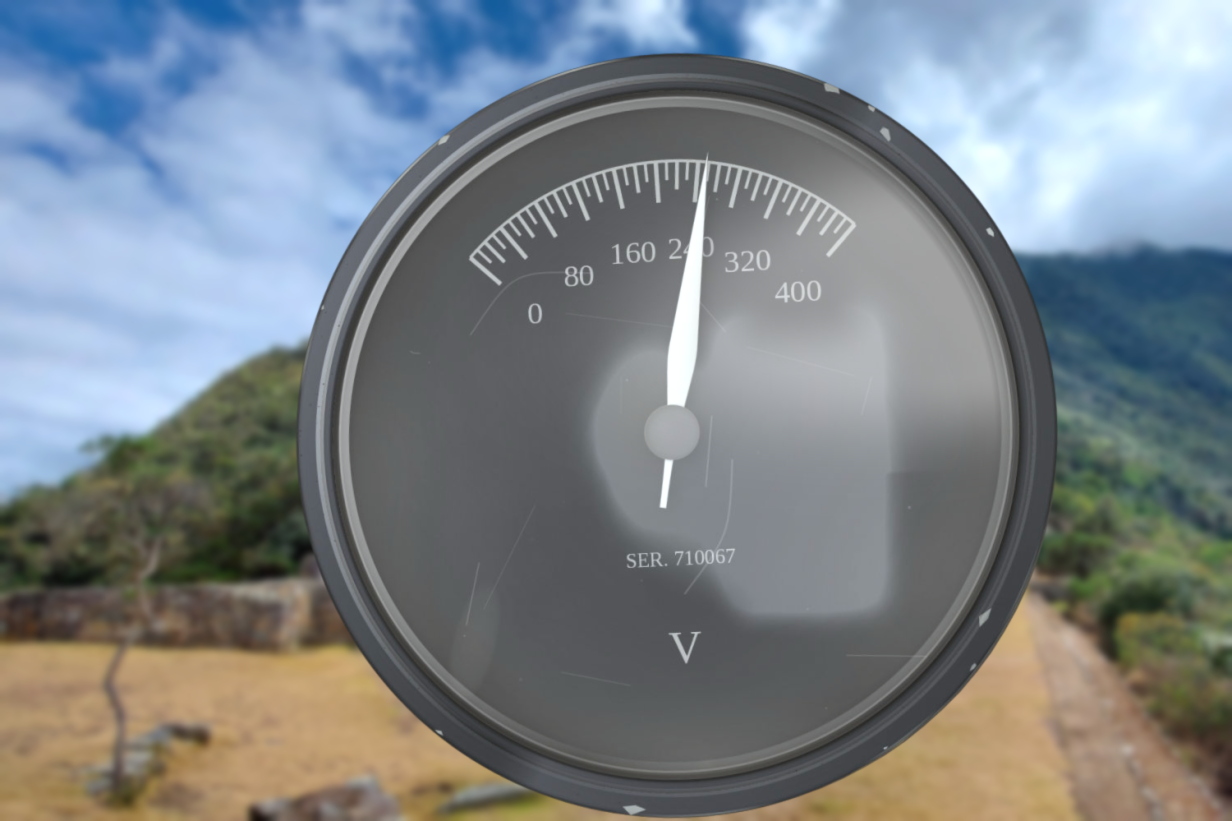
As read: **250** V
